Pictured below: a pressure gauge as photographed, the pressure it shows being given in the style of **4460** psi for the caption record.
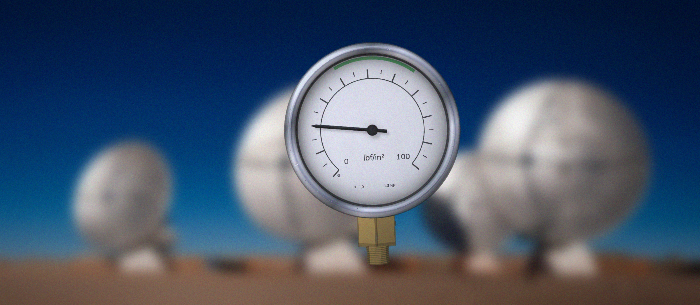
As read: **20** psi
